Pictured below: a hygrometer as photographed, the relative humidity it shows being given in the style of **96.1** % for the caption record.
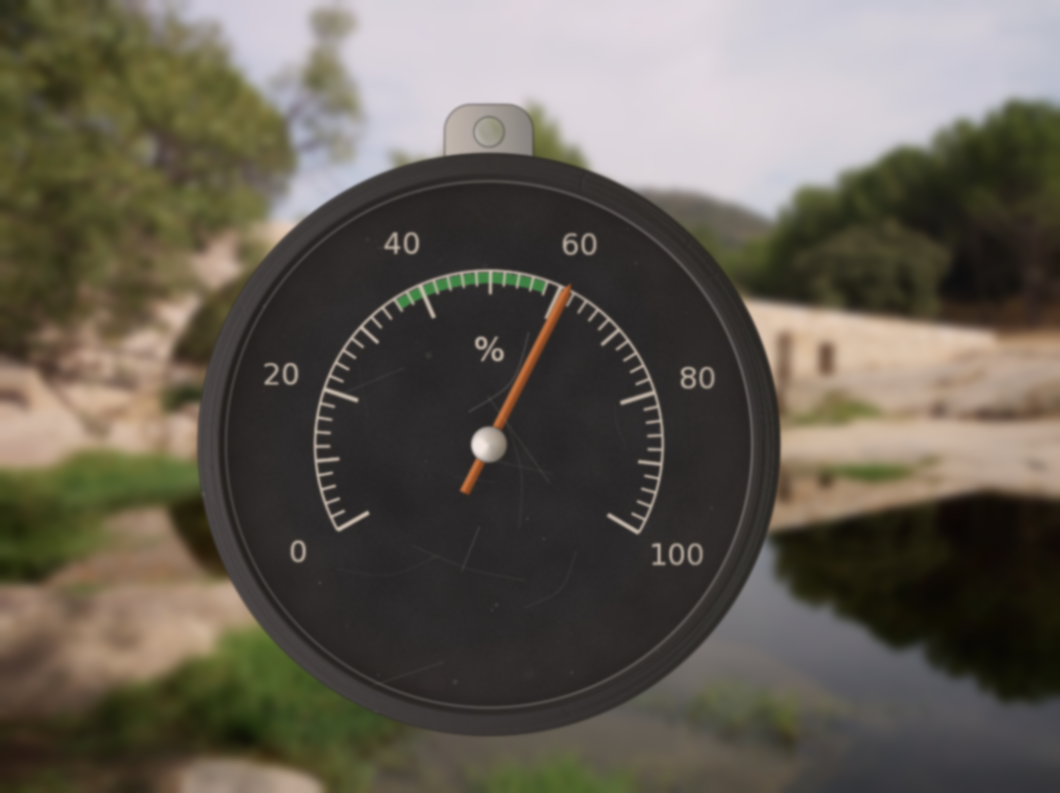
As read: **61** %
